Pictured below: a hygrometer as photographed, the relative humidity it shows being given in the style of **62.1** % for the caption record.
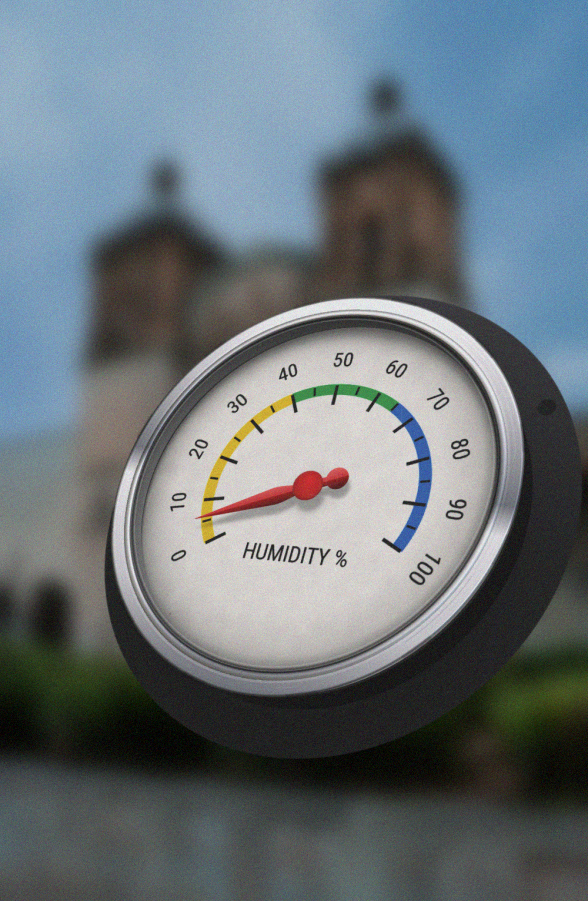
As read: **5** %
